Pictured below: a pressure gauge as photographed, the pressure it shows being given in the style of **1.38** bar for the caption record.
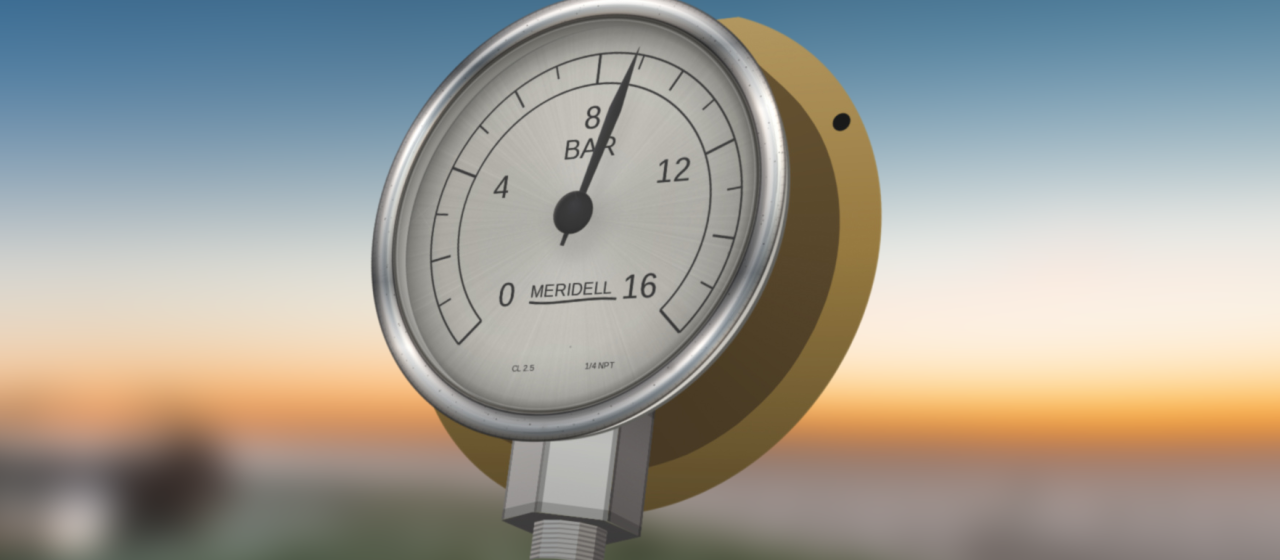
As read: **9** bar
